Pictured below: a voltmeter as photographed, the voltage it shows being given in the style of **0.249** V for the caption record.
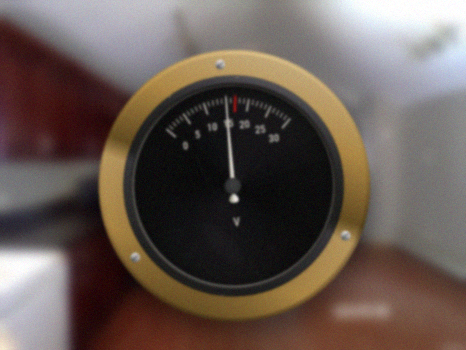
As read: **15** V
